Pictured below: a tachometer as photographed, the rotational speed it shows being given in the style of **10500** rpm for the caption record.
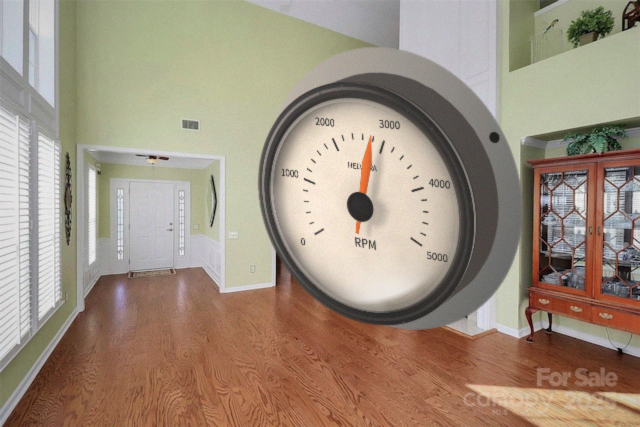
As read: **2800** rpm
